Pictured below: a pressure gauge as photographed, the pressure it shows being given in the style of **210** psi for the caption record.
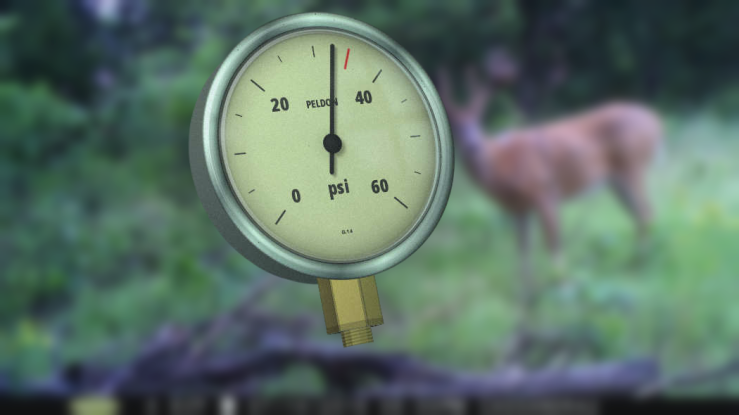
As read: **32.5** psi
